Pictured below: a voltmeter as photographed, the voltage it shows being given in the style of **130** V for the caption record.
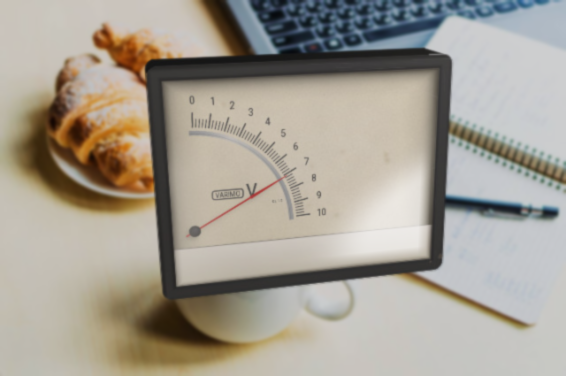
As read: **7** V
